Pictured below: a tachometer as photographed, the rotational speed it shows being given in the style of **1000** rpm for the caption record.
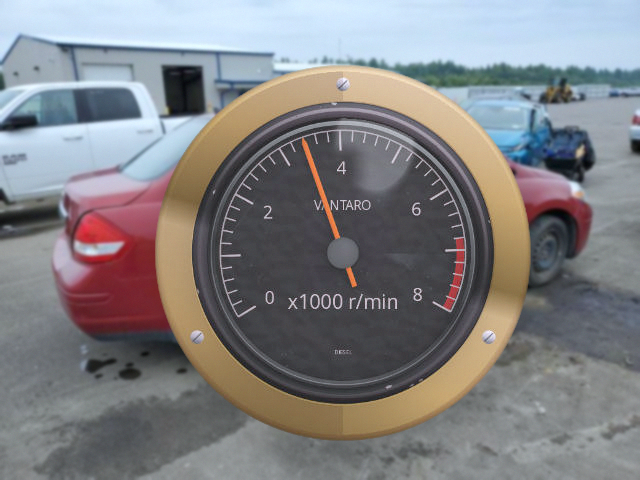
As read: **3400** rpm
